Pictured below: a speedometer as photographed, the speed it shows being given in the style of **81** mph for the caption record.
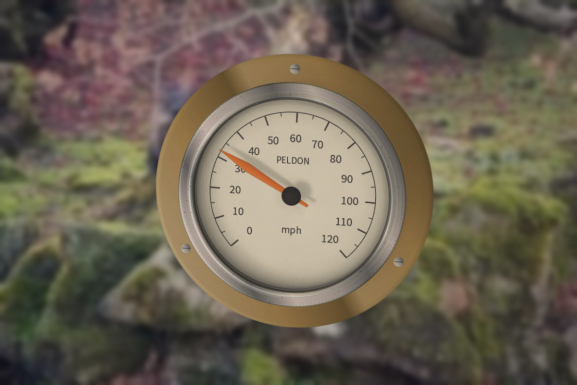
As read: **32.5** mph
